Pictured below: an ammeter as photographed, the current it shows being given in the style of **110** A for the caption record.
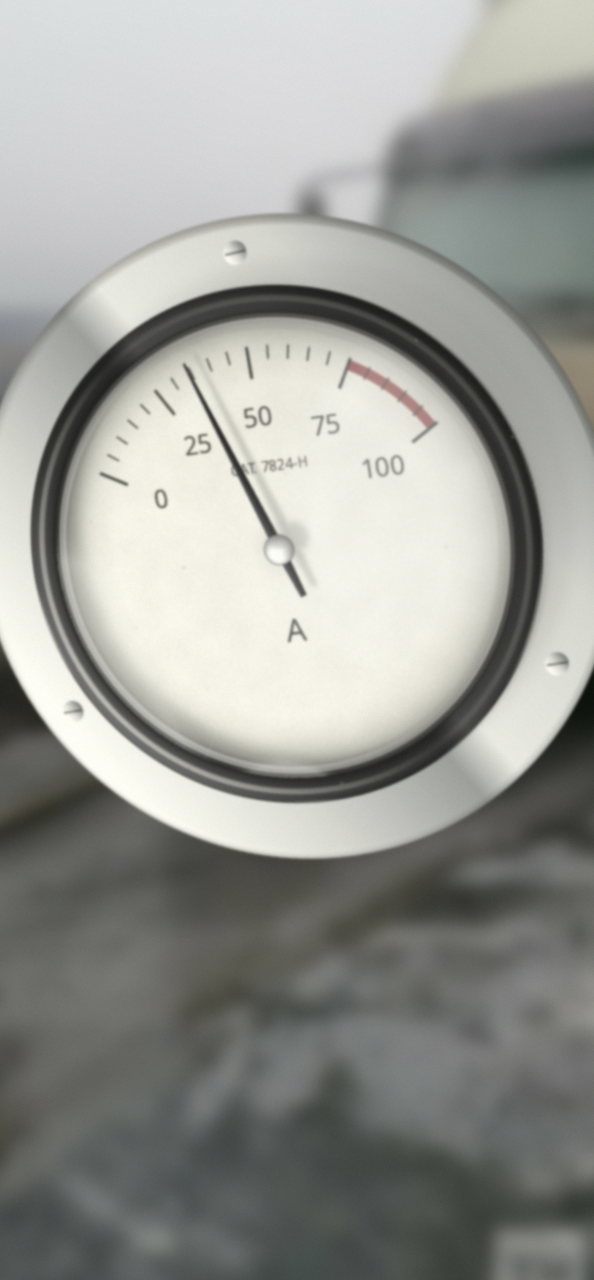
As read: **35** A
